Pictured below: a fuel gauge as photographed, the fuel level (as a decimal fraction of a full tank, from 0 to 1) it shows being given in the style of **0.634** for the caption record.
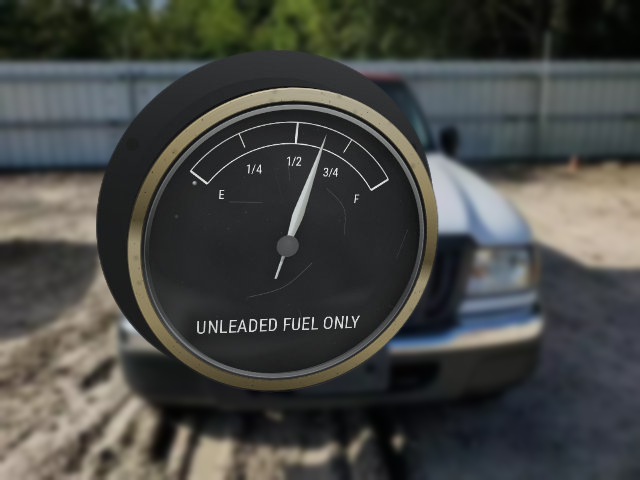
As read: **0.625**
